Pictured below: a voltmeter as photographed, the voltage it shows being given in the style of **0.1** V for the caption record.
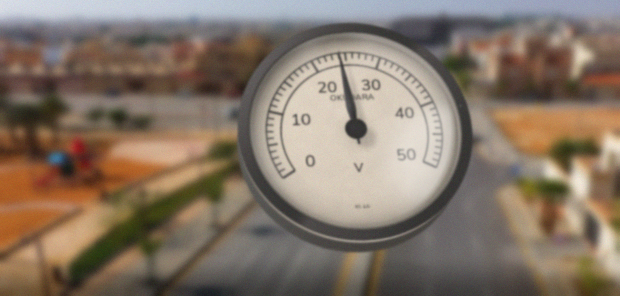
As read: **24** V
